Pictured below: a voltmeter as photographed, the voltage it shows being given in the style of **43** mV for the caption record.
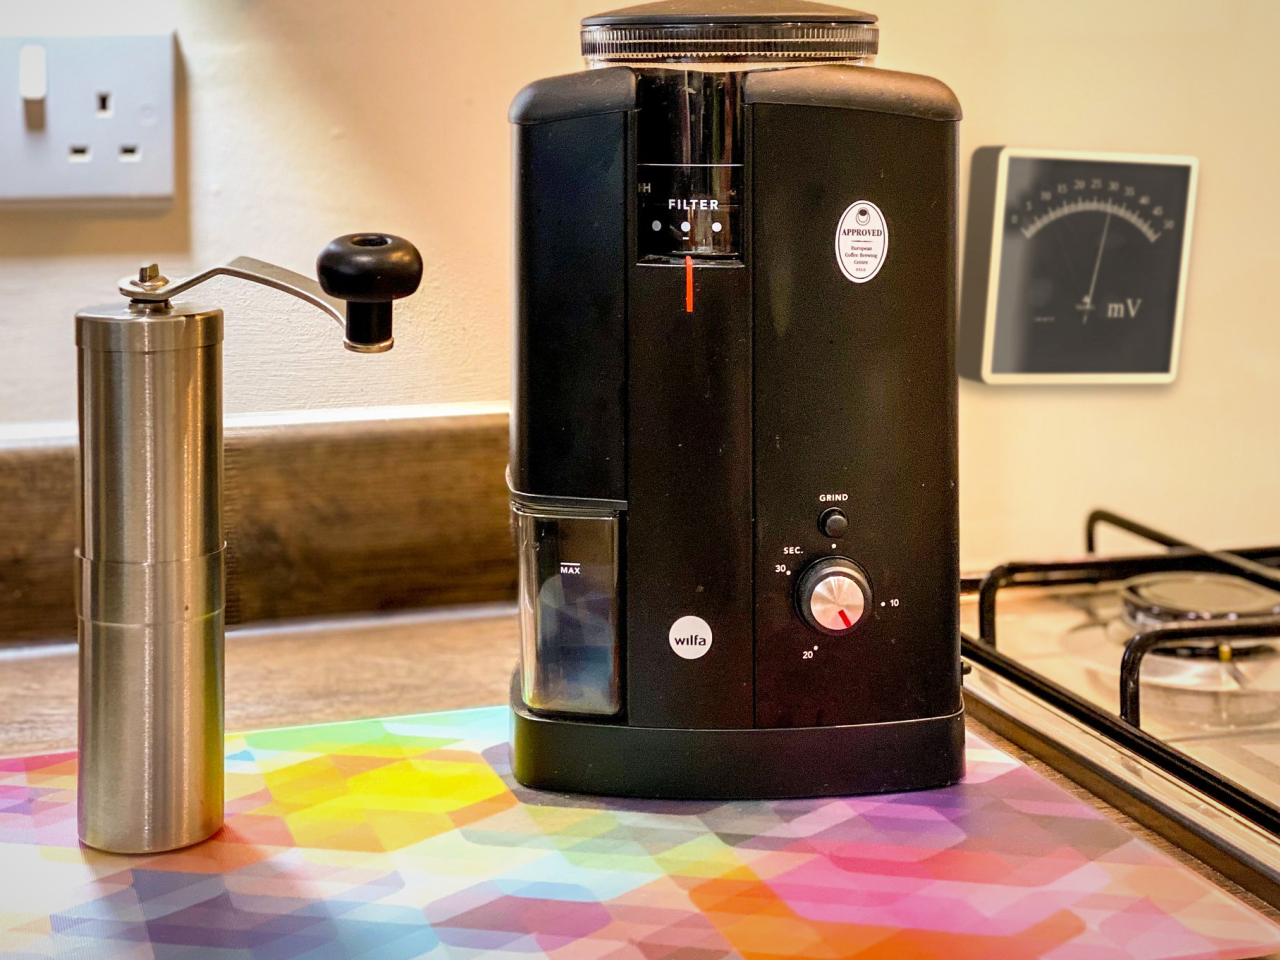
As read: **30** mV
